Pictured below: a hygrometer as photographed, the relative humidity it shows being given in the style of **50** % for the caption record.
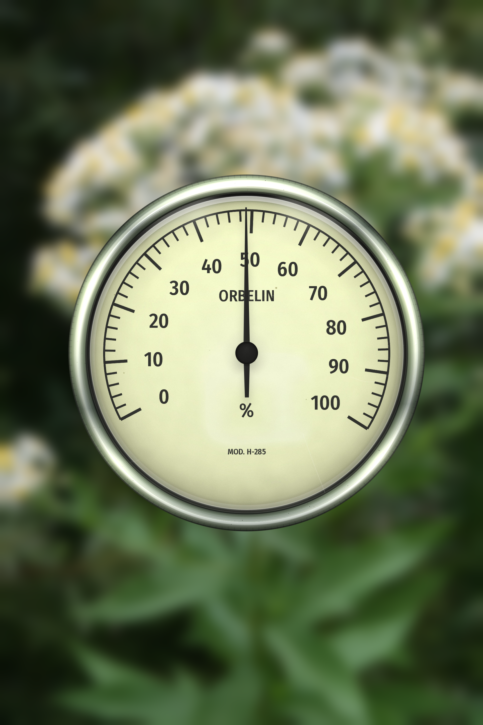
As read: **49** %
